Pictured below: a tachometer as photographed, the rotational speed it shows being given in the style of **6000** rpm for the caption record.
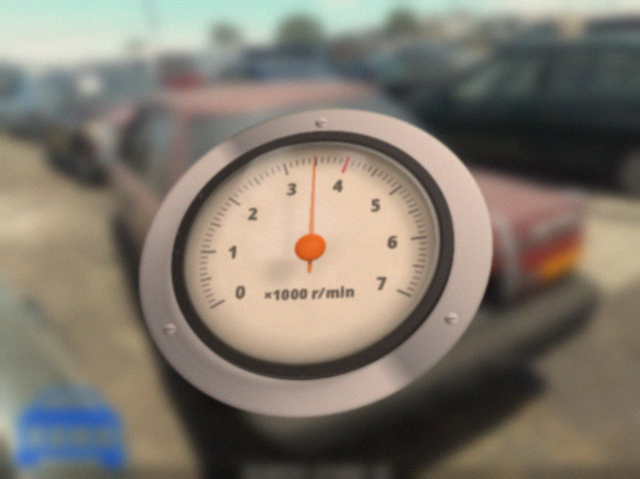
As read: **3500** rpm
